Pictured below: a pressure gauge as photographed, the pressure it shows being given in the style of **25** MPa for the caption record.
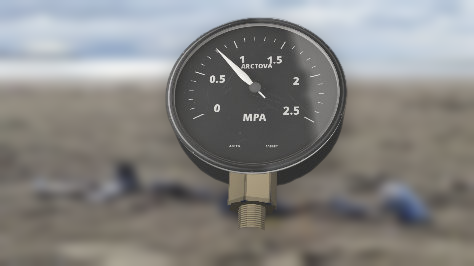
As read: **0.8** MPa
